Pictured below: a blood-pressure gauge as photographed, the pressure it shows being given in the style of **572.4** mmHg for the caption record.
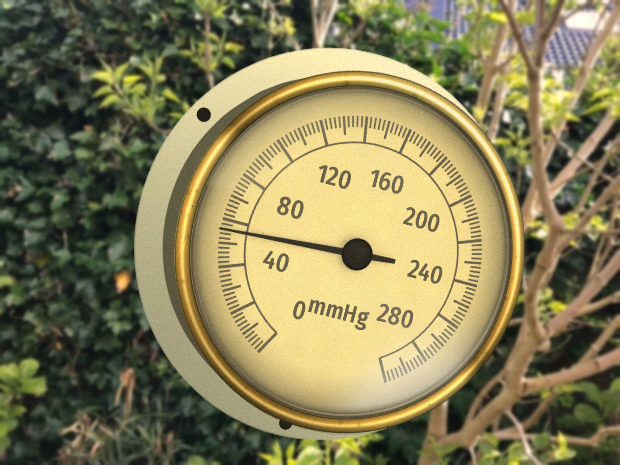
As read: **56** mmHg
